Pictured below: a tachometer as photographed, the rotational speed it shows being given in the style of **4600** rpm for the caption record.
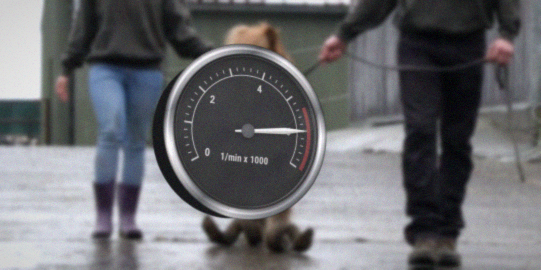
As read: **6000** rpm
